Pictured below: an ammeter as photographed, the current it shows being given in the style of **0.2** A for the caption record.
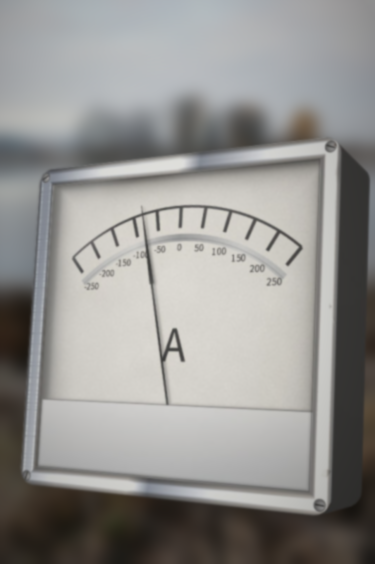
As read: **-75** A
